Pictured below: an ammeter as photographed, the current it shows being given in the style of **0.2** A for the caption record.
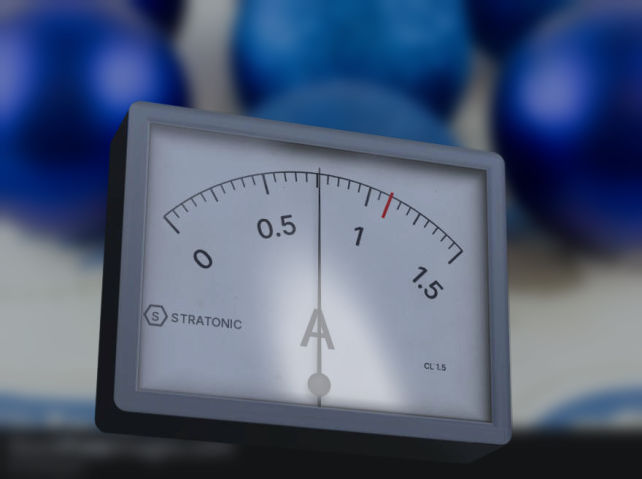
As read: **0.75** A
